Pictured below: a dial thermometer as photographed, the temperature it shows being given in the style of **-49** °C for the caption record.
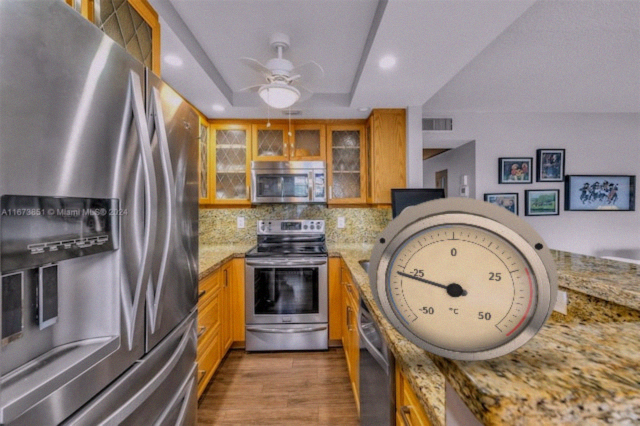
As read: **-27.5** °C
